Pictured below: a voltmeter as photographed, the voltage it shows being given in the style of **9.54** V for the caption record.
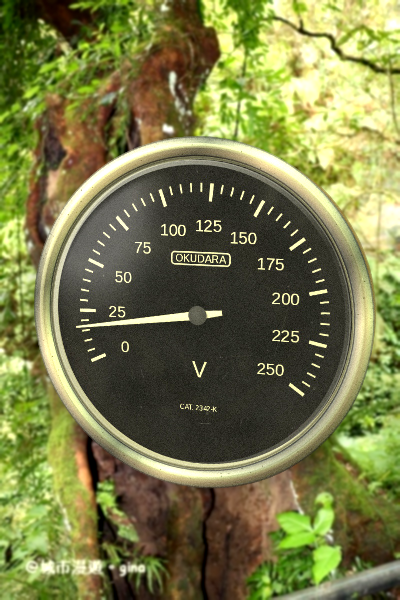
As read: **17.5** V
